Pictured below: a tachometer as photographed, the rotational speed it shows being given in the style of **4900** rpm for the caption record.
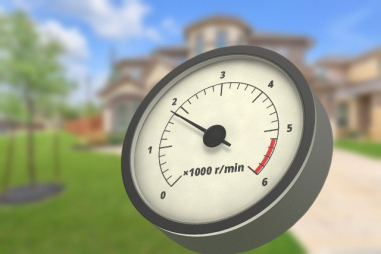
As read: **1800** rpm
